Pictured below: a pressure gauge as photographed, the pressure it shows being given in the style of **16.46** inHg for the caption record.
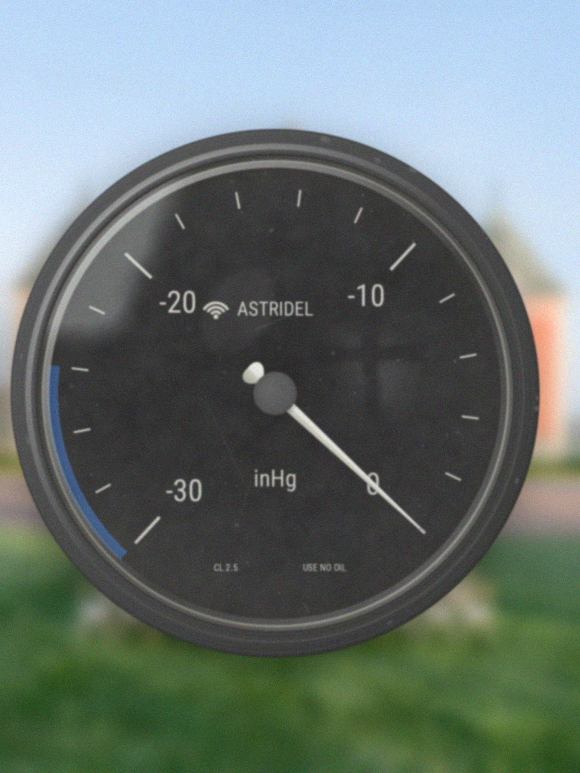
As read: **0** inHg
